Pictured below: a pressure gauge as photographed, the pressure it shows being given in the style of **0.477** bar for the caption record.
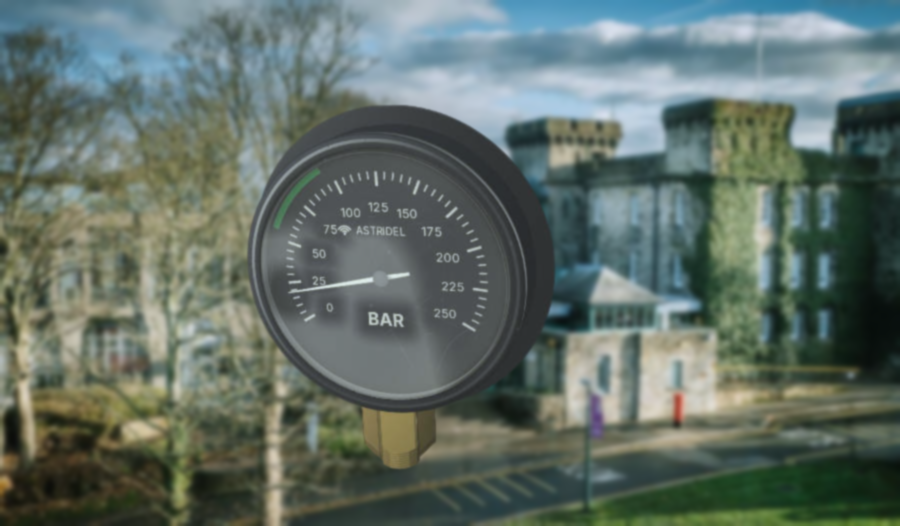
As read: **20** bar
